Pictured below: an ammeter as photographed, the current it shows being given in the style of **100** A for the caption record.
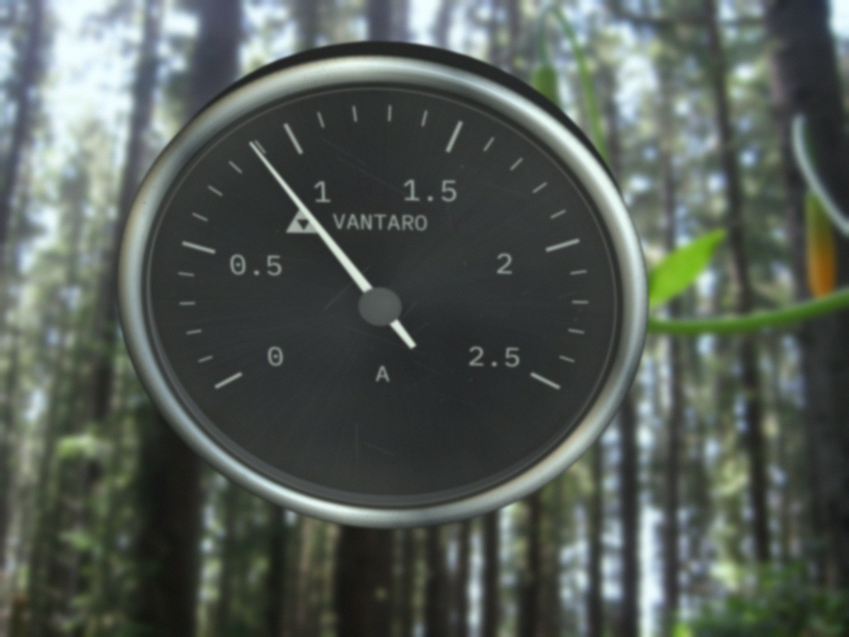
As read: **0.9** A
